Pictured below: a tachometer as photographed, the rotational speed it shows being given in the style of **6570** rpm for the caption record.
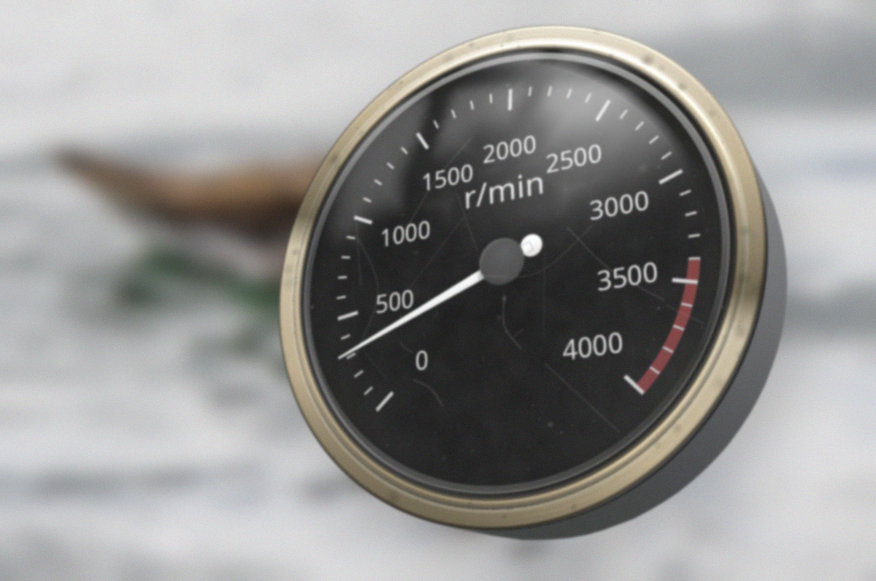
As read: **300** rpm
